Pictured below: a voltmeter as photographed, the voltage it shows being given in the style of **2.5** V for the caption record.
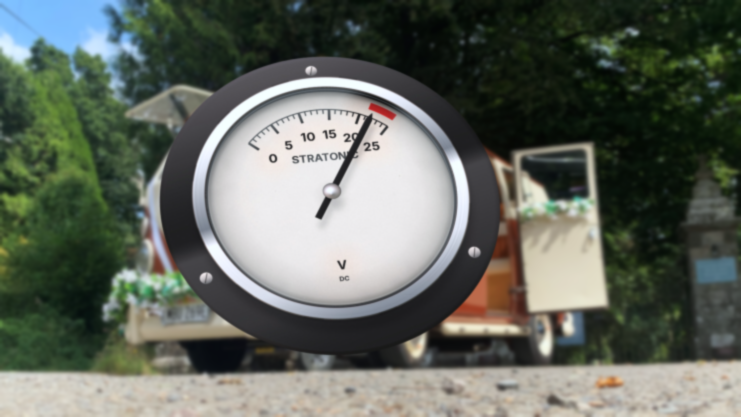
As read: **22** V
